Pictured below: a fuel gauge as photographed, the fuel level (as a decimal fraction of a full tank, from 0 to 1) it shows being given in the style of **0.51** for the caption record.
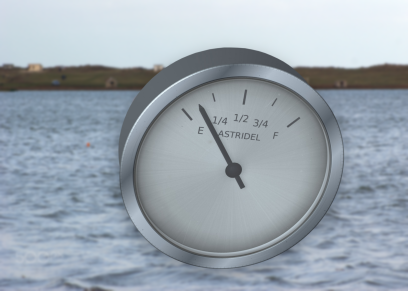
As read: **0.125**
